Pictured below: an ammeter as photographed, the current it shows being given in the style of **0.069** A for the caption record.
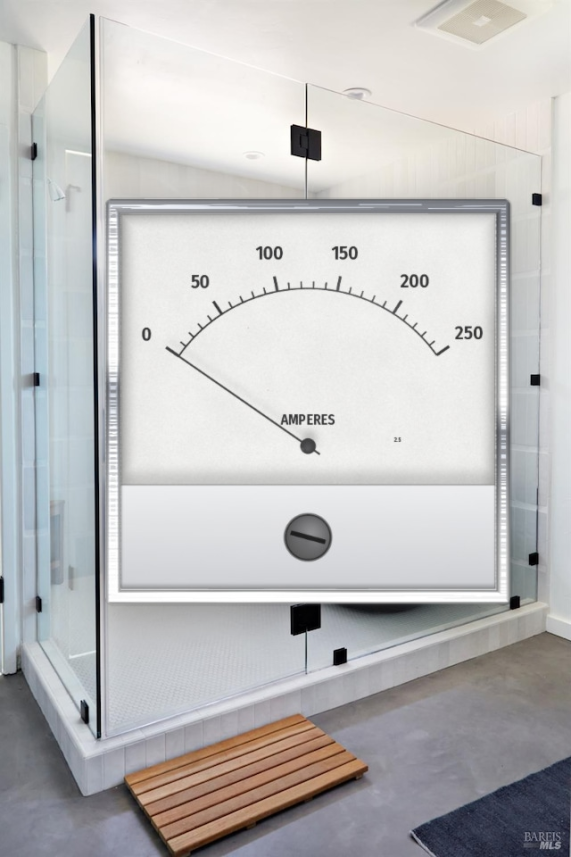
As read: **0** A
